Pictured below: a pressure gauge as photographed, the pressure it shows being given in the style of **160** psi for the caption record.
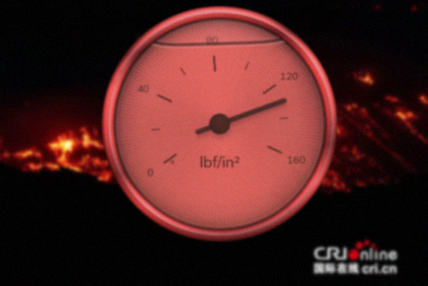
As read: **130** psi
